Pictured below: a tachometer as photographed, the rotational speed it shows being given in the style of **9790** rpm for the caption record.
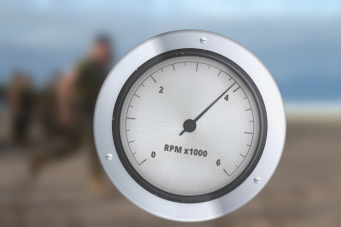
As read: **3875** rpm
